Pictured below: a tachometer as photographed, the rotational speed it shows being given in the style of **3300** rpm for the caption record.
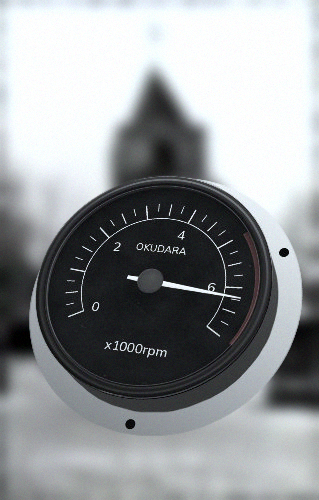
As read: **6250** rpm
